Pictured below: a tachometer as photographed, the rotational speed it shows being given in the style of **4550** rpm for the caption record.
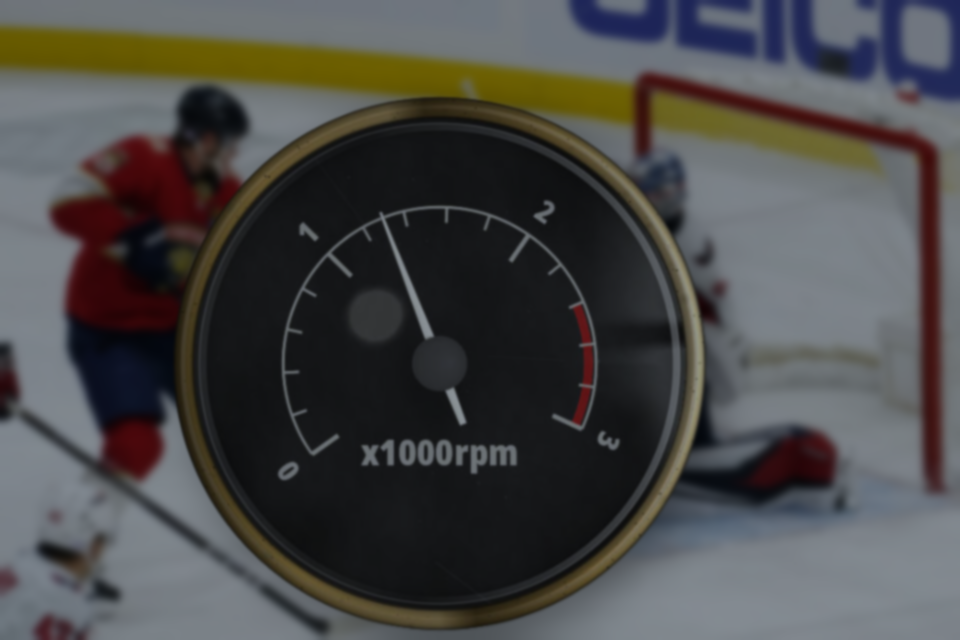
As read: **1300** rpm
